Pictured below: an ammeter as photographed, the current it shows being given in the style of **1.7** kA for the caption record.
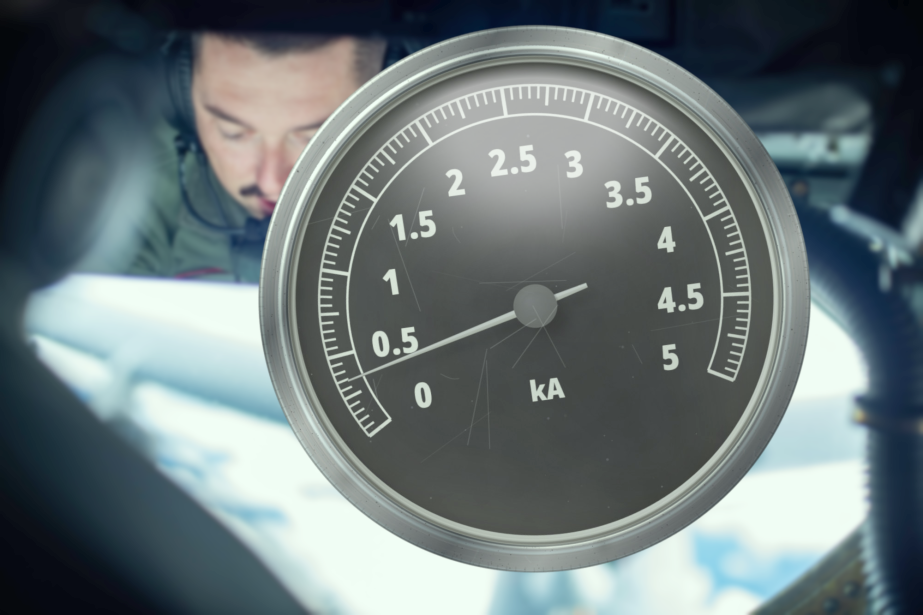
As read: **0.35** kA
